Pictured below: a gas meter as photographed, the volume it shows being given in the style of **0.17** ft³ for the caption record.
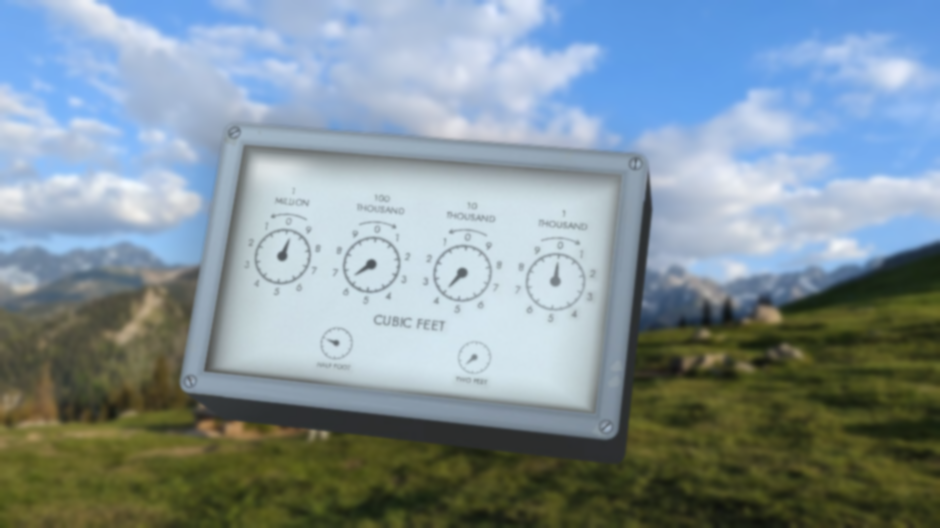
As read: **964000** ft³
